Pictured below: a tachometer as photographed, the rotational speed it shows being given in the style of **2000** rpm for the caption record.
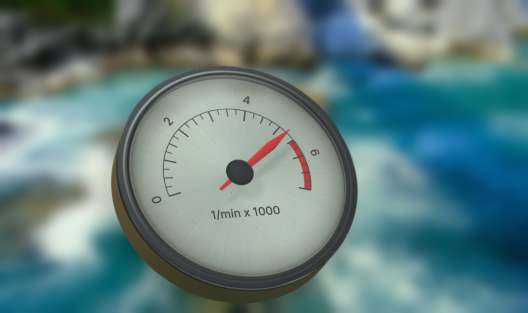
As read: **5250** rpm
